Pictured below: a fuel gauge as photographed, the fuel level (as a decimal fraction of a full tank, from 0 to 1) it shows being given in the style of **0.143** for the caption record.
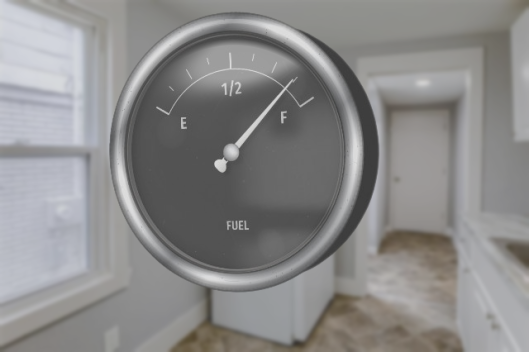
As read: **0.875**
